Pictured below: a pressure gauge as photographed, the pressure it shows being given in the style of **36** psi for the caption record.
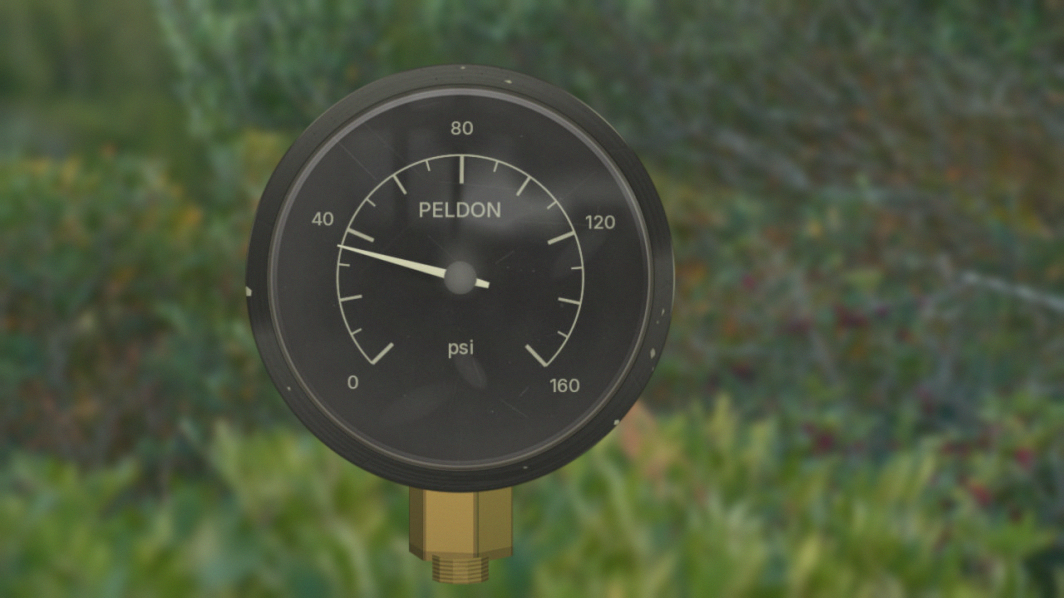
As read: **35** psi
